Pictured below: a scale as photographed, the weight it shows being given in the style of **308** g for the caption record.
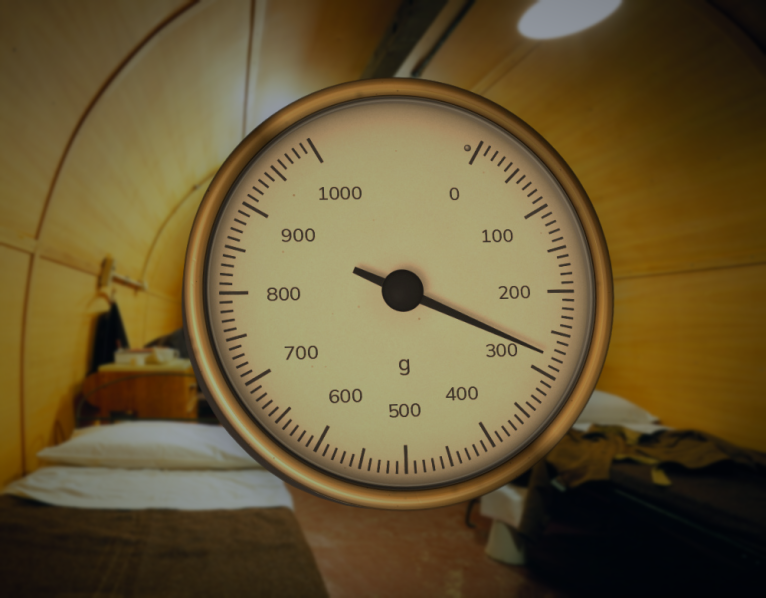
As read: **280** g
